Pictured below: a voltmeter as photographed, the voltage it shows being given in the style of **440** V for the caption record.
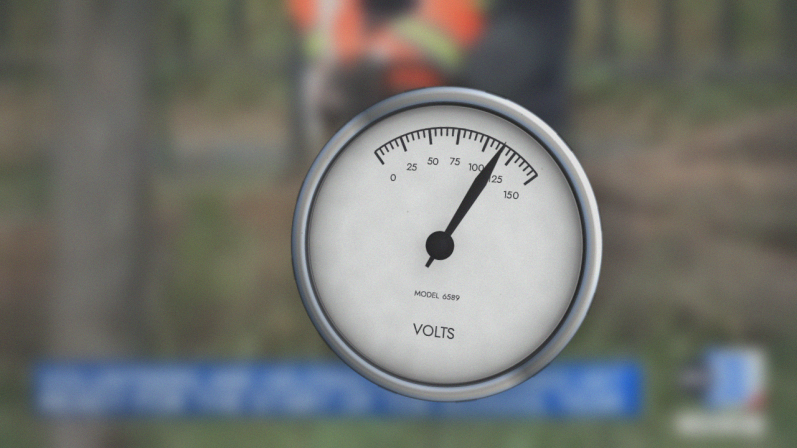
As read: **115** V
